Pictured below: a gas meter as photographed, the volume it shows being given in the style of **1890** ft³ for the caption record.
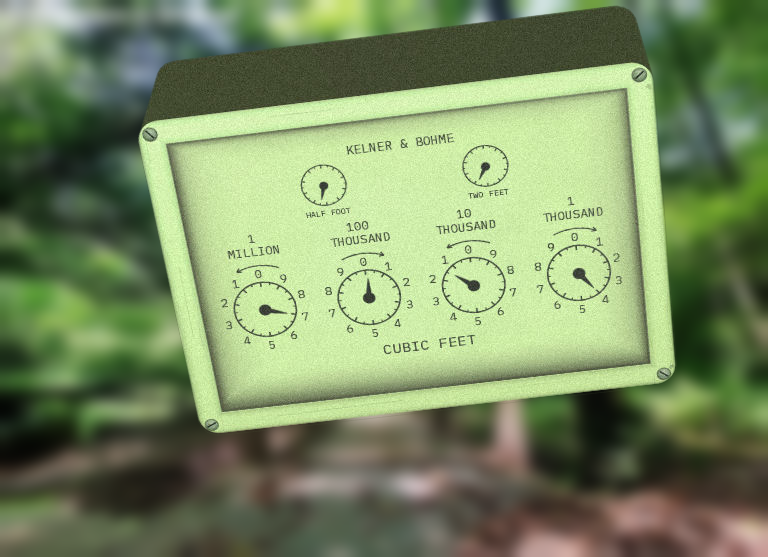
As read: **701400** ft³
